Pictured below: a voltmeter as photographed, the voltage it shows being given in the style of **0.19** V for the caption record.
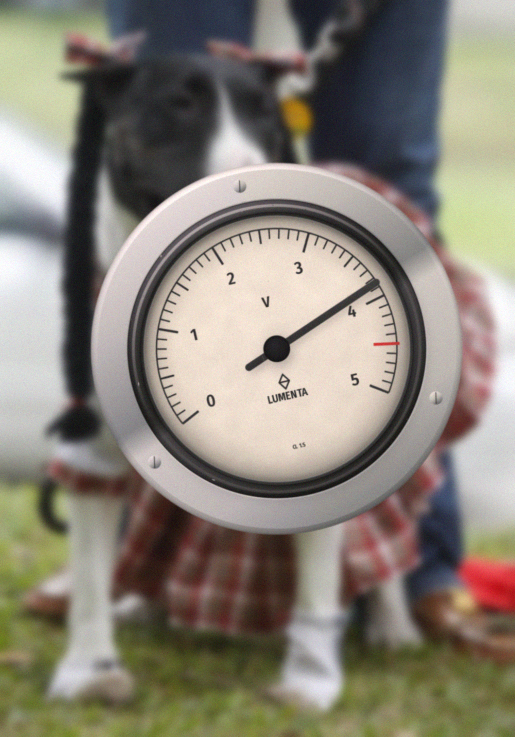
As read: **3.85** V
